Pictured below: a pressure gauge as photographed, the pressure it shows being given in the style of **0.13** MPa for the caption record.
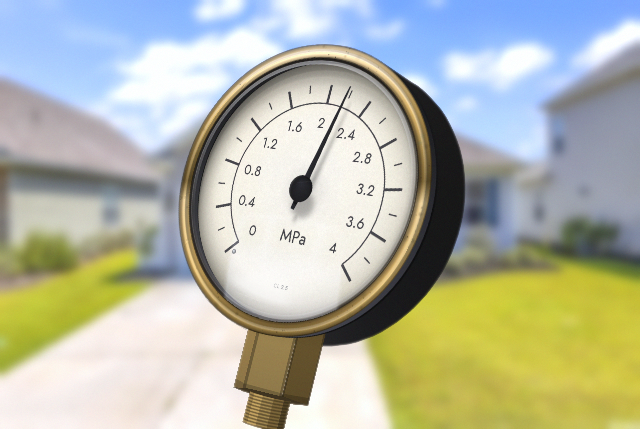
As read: **2.2** MPa
